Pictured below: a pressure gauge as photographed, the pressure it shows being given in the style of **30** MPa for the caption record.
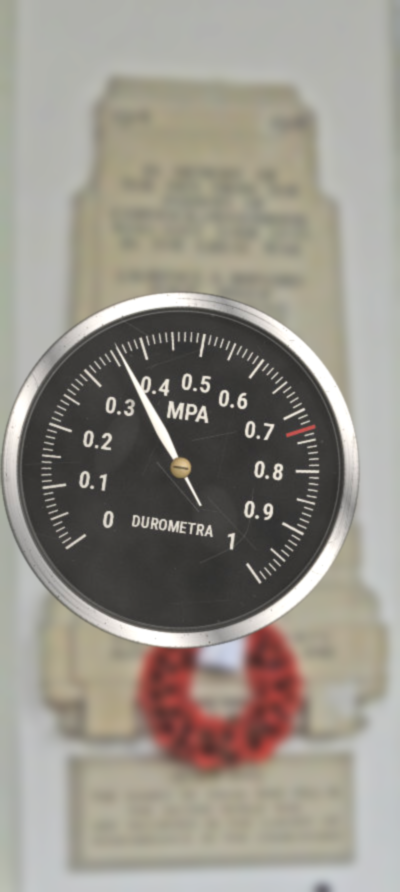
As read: **0.36** MPa
